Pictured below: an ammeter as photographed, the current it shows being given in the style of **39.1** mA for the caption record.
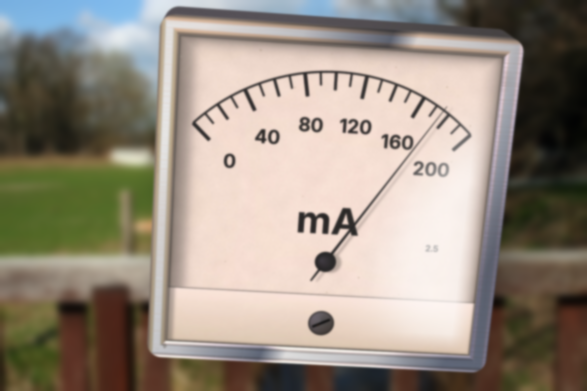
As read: **175** mA
